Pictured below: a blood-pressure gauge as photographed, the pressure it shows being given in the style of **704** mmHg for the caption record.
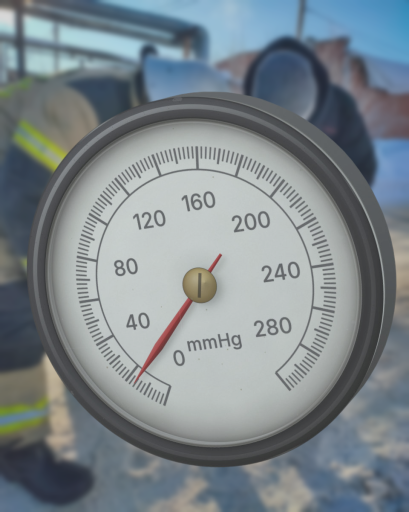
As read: **16** mmHg
